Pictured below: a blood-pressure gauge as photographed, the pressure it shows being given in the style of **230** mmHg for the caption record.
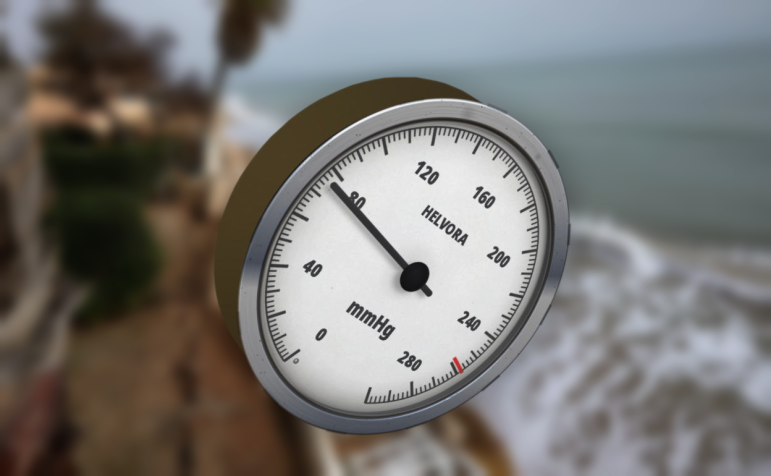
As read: **76** mmHg
